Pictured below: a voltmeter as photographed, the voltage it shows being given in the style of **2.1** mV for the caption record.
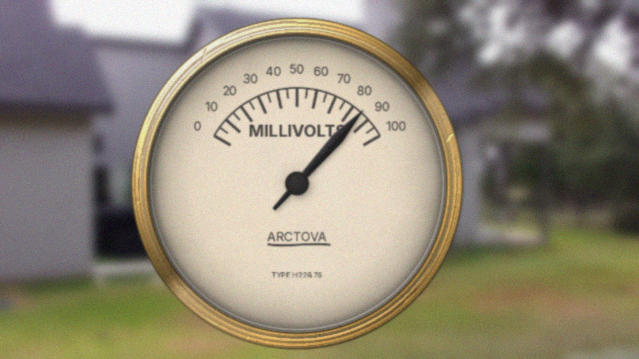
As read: **85** mV
